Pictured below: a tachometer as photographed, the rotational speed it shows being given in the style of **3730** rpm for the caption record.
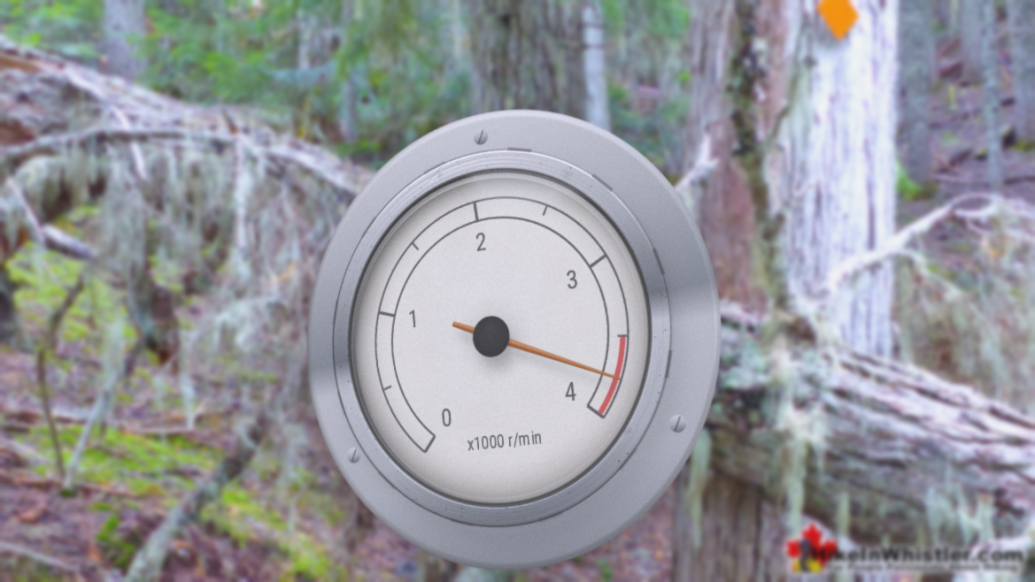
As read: **3750** rpm
